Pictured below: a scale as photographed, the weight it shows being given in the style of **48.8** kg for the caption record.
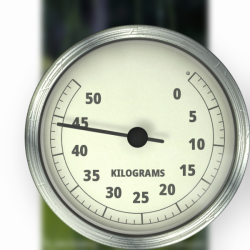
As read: **44** kg
